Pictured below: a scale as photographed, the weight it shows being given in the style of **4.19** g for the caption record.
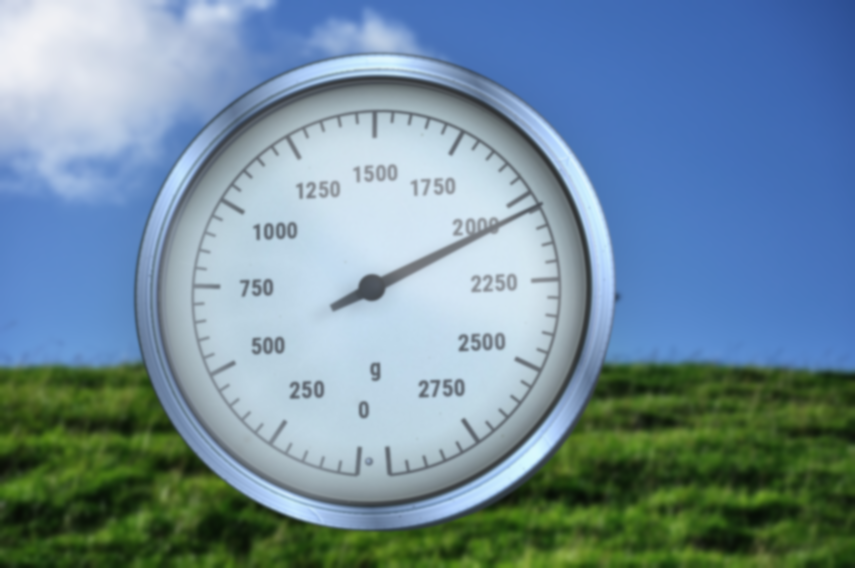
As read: **2050** g
